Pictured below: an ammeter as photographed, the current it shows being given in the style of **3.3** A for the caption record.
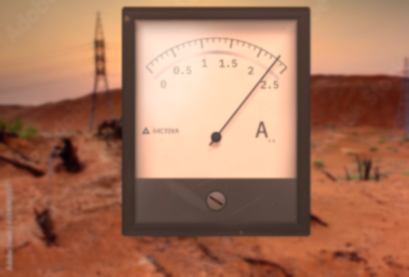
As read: **2.3** A
